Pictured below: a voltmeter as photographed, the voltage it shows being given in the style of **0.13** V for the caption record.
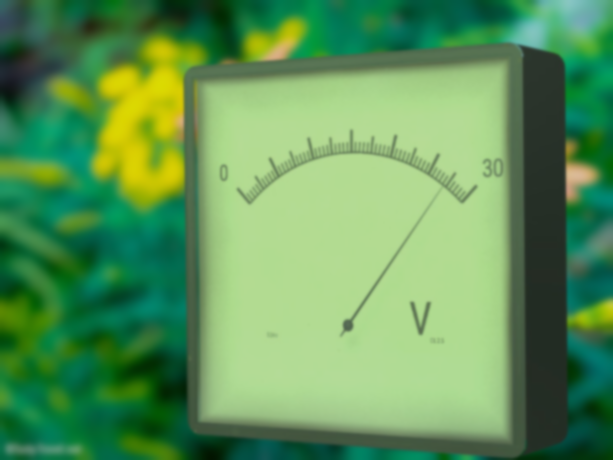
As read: **27.5** V
